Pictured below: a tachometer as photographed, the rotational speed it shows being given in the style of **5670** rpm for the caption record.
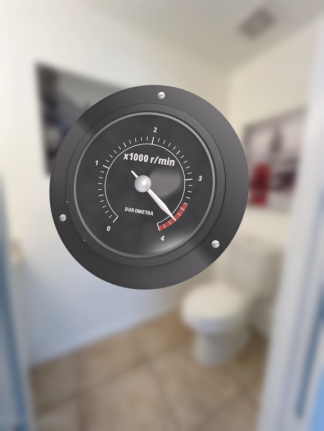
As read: **3700** rpm
